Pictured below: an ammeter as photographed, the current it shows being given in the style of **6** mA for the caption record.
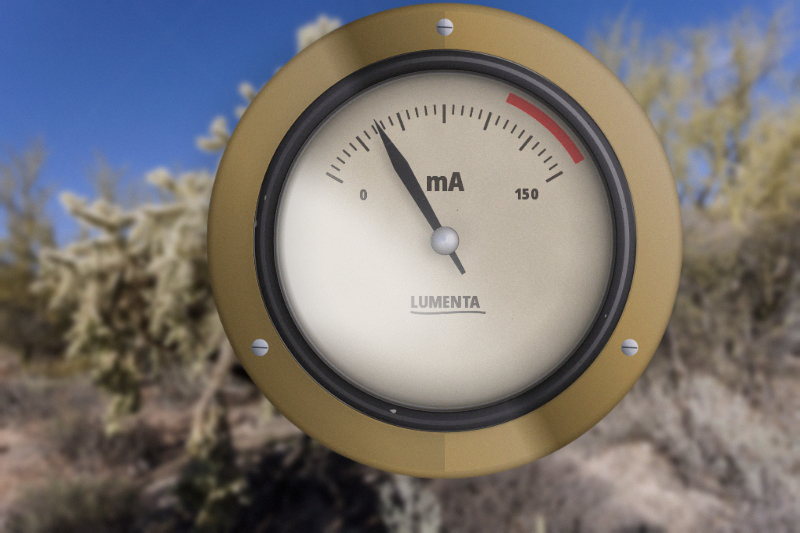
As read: **37.5** mA
